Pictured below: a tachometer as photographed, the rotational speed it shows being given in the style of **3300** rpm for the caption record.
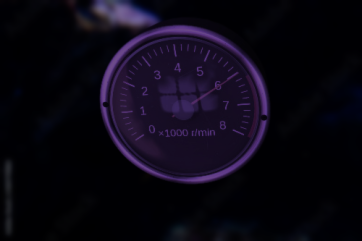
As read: **6000** rpm
